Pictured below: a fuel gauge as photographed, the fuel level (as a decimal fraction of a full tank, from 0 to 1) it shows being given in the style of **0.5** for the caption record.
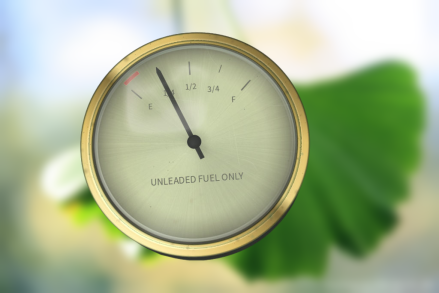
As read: **0.25**
